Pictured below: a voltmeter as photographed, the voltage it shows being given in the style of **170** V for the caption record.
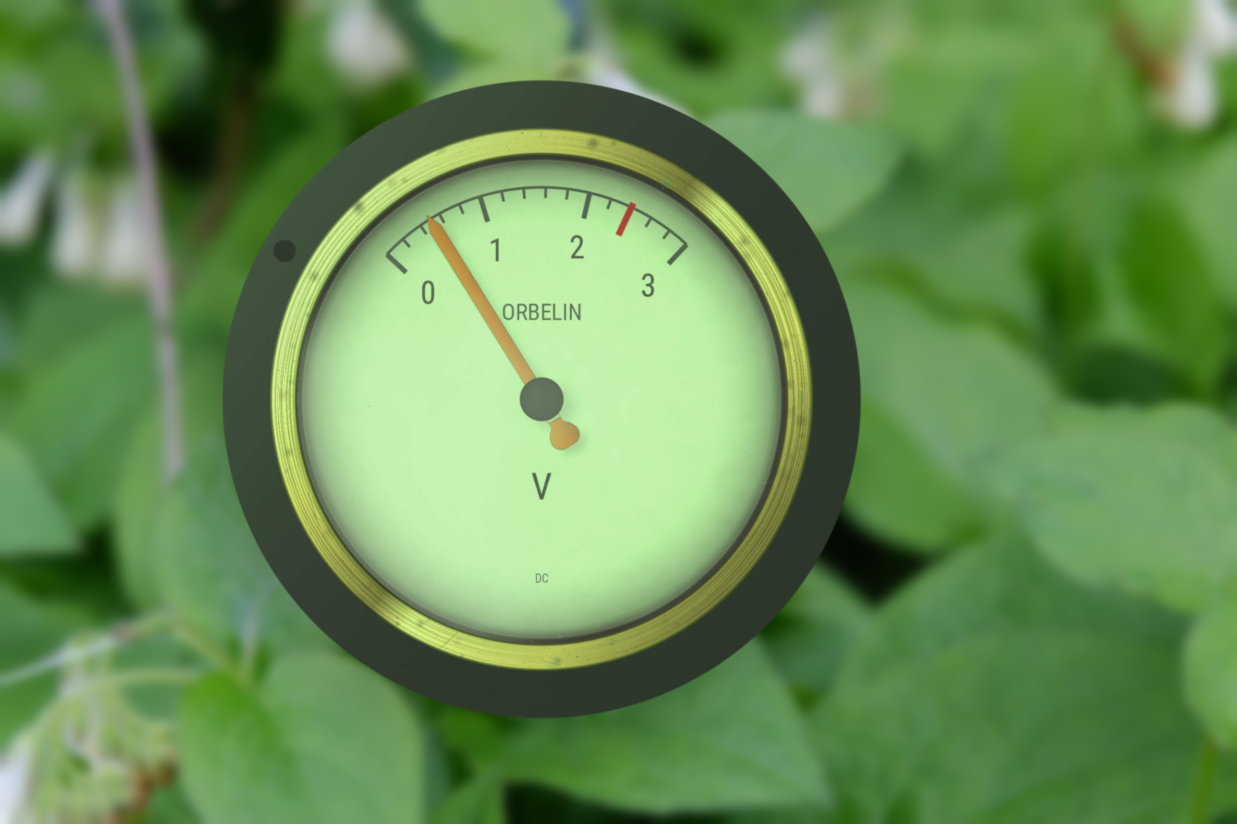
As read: **0.5** V
